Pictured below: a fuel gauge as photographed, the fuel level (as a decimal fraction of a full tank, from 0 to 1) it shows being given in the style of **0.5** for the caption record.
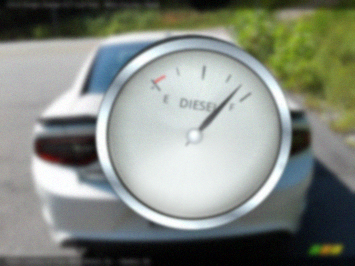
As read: **0.875**
